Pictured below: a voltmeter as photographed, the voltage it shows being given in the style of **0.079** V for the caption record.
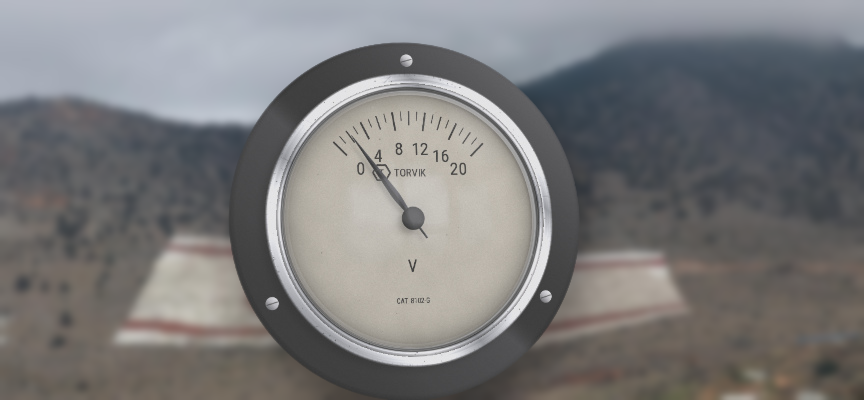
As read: **2** V
